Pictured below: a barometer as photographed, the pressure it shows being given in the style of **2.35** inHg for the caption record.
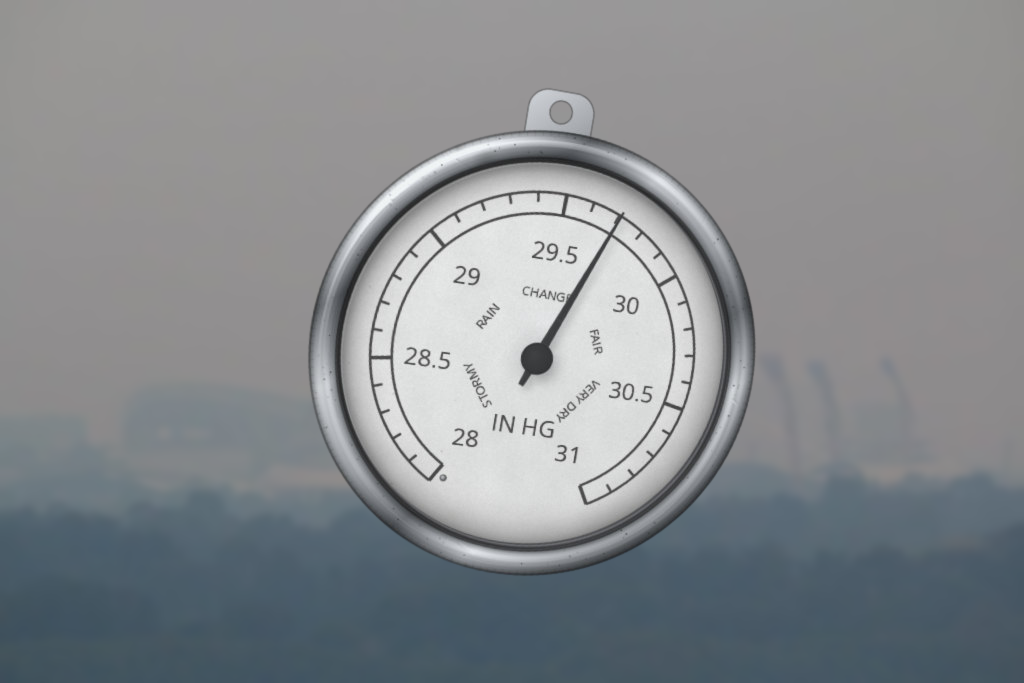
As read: **29.7** inHg
